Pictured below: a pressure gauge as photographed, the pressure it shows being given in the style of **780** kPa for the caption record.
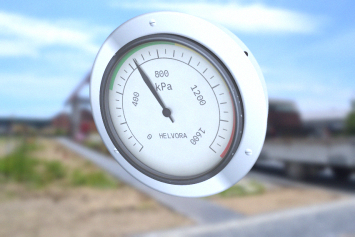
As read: **650** kPa
